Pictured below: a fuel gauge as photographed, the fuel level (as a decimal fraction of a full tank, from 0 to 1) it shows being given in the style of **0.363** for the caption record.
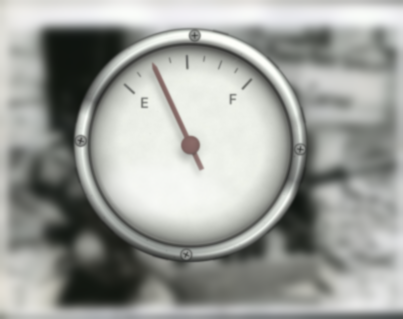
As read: **0.25**
